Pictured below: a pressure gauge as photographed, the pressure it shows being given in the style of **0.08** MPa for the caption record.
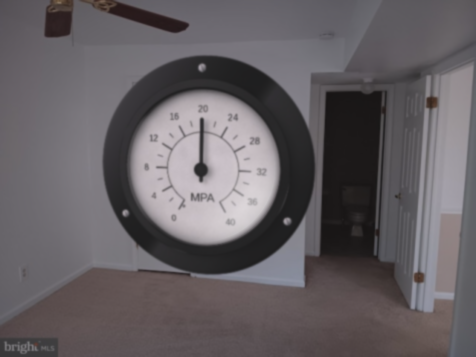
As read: **20** MPa
